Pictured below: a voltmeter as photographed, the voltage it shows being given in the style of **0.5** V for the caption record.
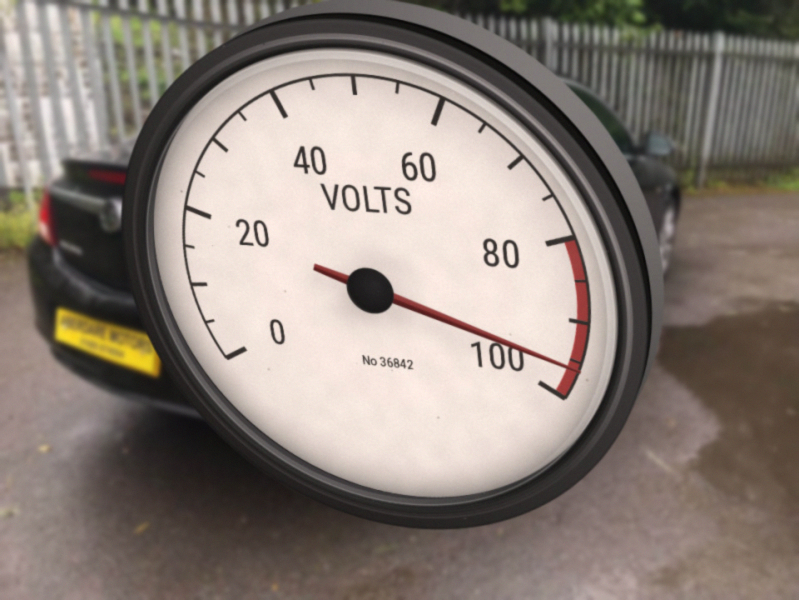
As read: **95** V
